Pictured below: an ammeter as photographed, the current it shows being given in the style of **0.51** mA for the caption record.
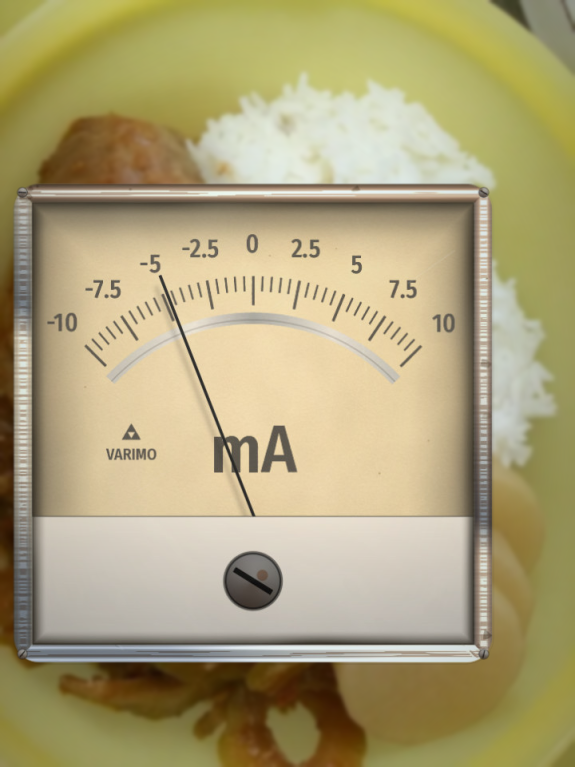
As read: **-4.75** mA
